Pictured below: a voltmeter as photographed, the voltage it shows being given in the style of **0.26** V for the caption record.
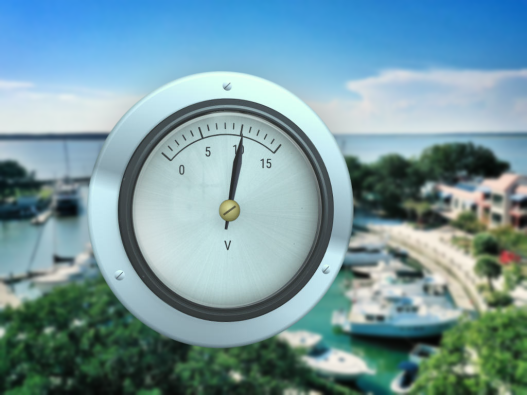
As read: **10** V
